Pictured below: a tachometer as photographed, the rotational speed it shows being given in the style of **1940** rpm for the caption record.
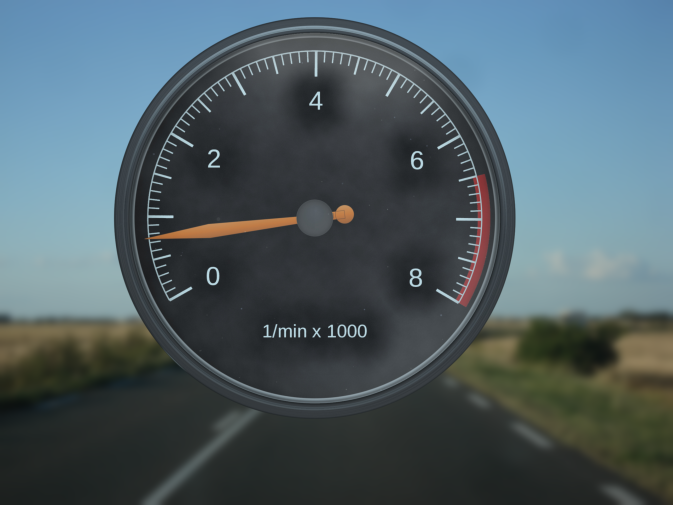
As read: **750** rpm
